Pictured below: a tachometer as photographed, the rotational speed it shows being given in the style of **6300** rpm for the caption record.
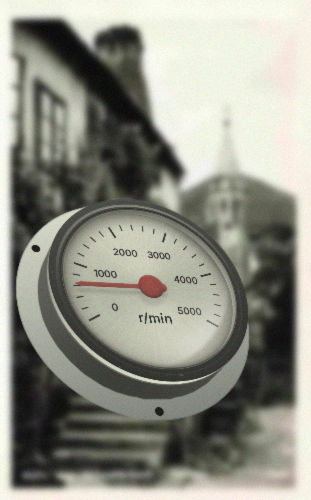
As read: **600** rpm
